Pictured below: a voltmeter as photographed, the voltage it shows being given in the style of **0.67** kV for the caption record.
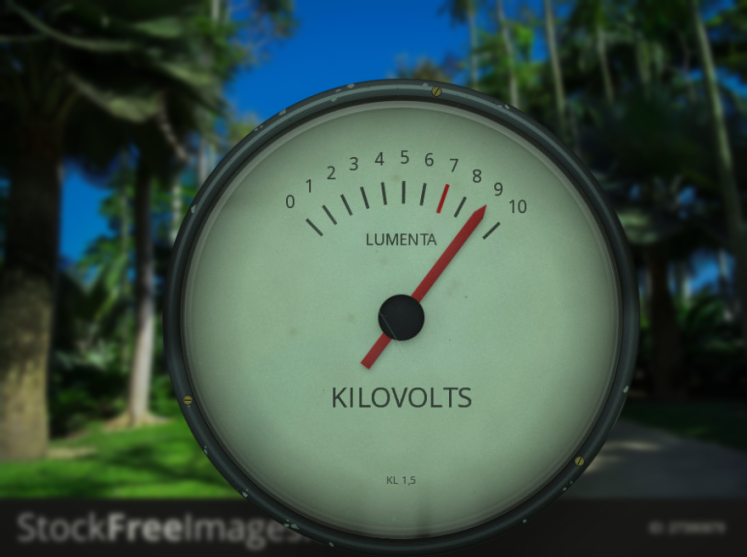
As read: **9** kV
